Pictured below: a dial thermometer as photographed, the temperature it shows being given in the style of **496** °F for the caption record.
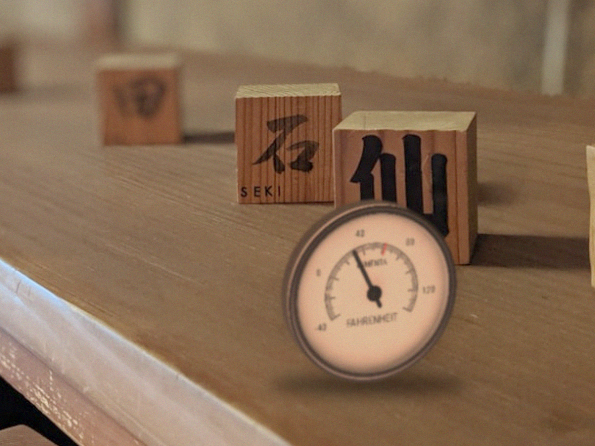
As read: **30** °F
